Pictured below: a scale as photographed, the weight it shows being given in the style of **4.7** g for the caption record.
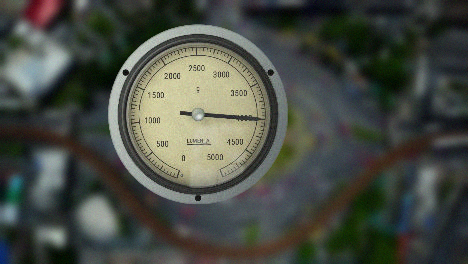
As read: **4000** g
